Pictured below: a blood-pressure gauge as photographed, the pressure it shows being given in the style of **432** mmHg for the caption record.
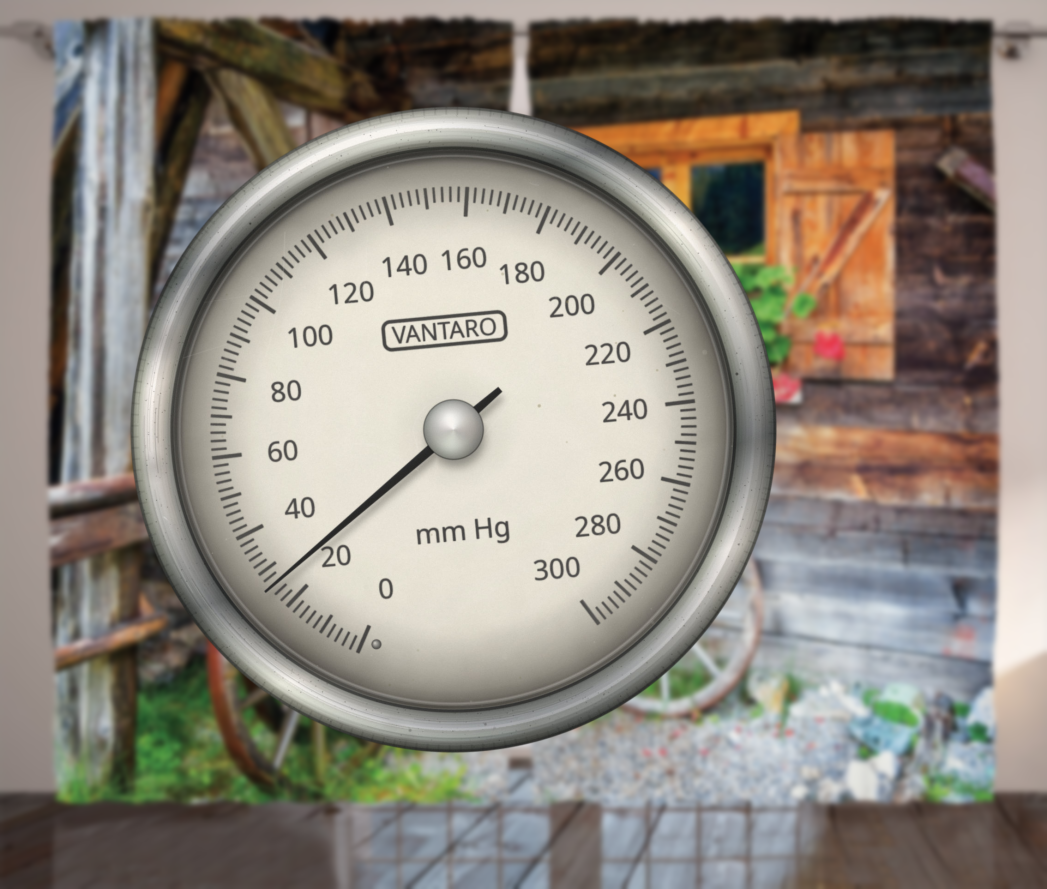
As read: **26** mmHg
